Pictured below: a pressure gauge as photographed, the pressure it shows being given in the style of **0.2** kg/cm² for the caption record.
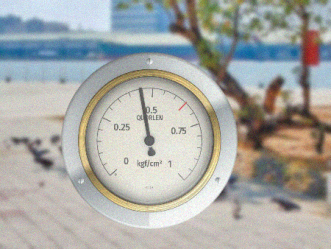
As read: **0.45** kg/cm²
